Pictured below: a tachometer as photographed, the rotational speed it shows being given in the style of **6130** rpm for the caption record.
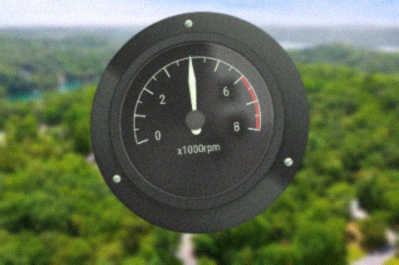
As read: **4000** rpm
